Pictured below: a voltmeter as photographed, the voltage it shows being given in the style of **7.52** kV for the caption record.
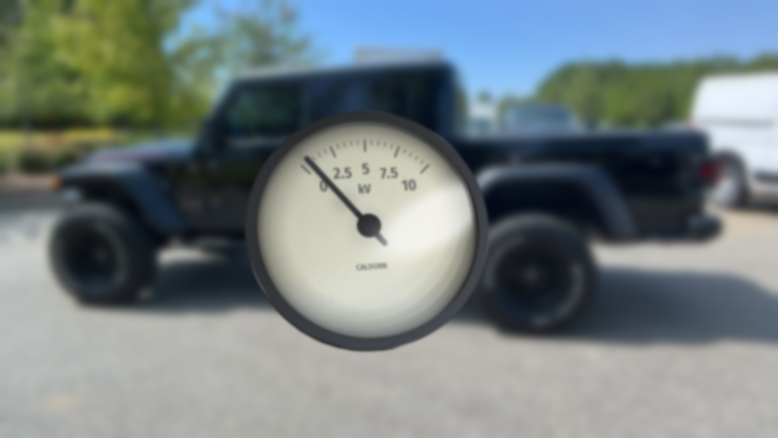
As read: **0.5** kV
